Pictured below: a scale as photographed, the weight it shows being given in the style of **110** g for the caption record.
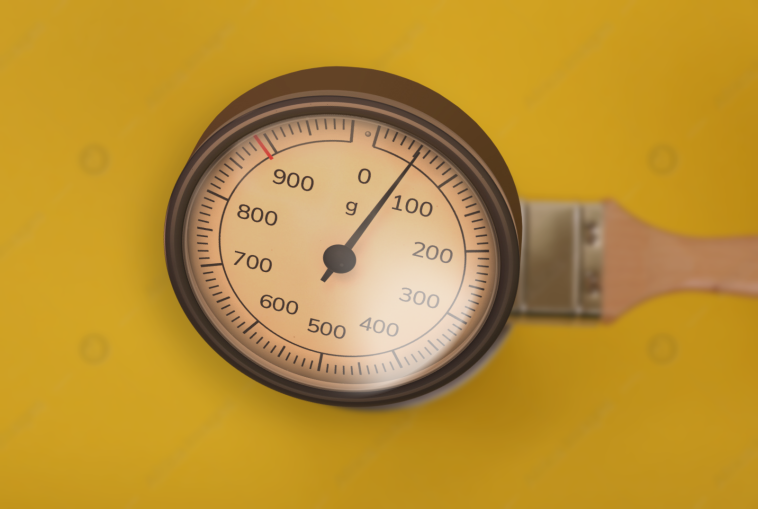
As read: **50** g
